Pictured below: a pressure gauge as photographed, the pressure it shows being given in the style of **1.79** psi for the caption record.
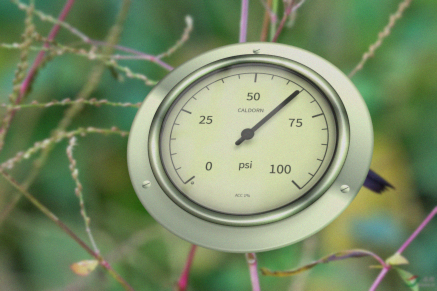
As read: **65** psi
